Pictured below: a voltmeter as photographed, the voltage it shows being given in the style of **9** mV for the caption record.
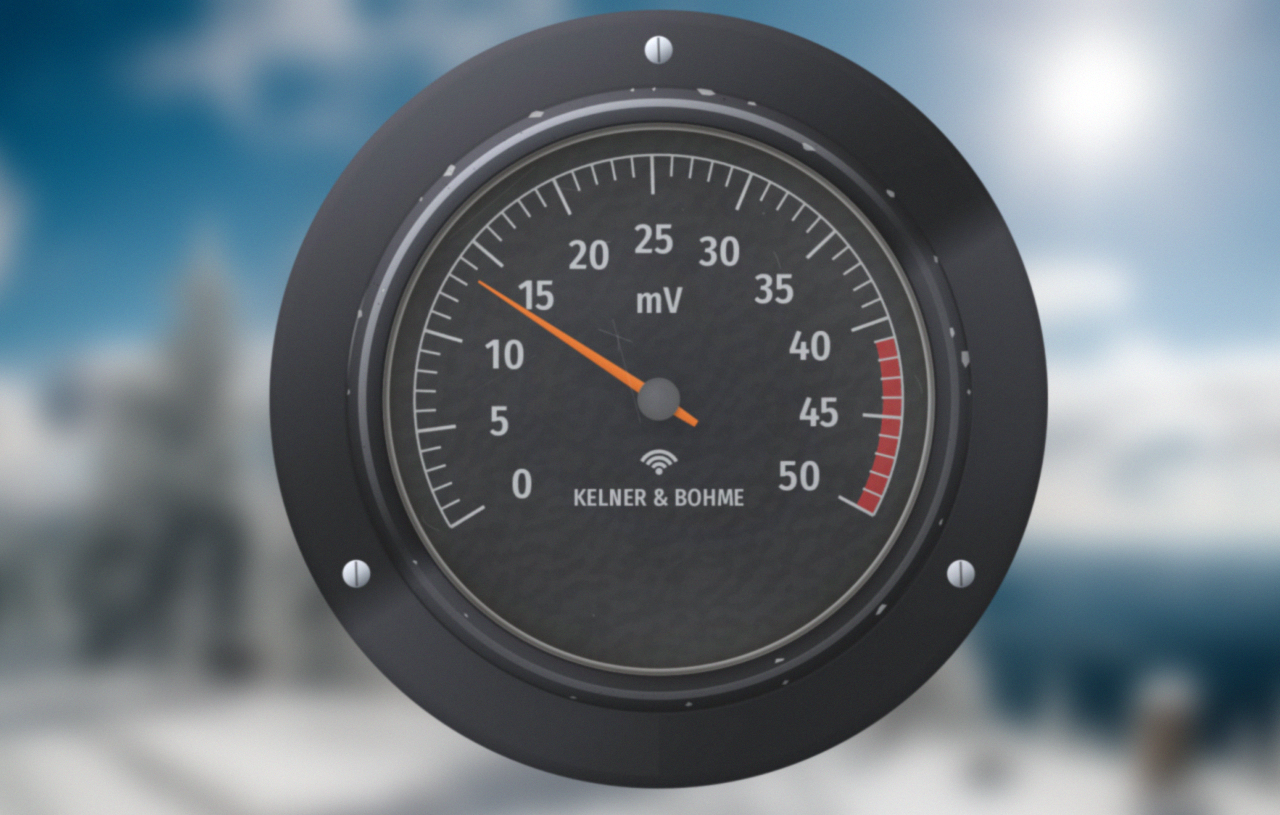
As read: **13.5** mV
